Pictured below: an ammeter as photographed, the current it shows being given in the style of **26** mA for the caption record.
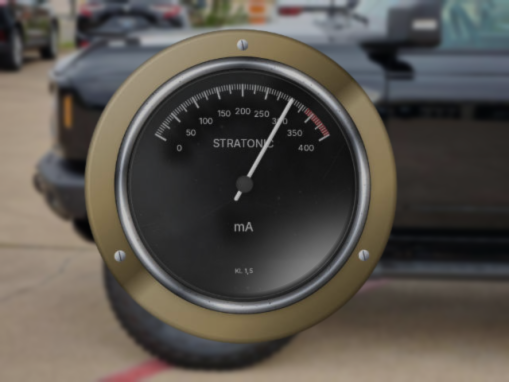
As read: **300** mA
